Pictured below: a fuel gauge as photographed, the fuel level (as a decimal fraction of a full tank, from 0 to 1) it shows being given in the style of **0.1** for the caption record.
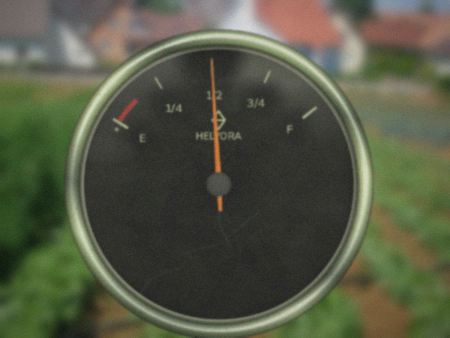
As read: **0.5**
